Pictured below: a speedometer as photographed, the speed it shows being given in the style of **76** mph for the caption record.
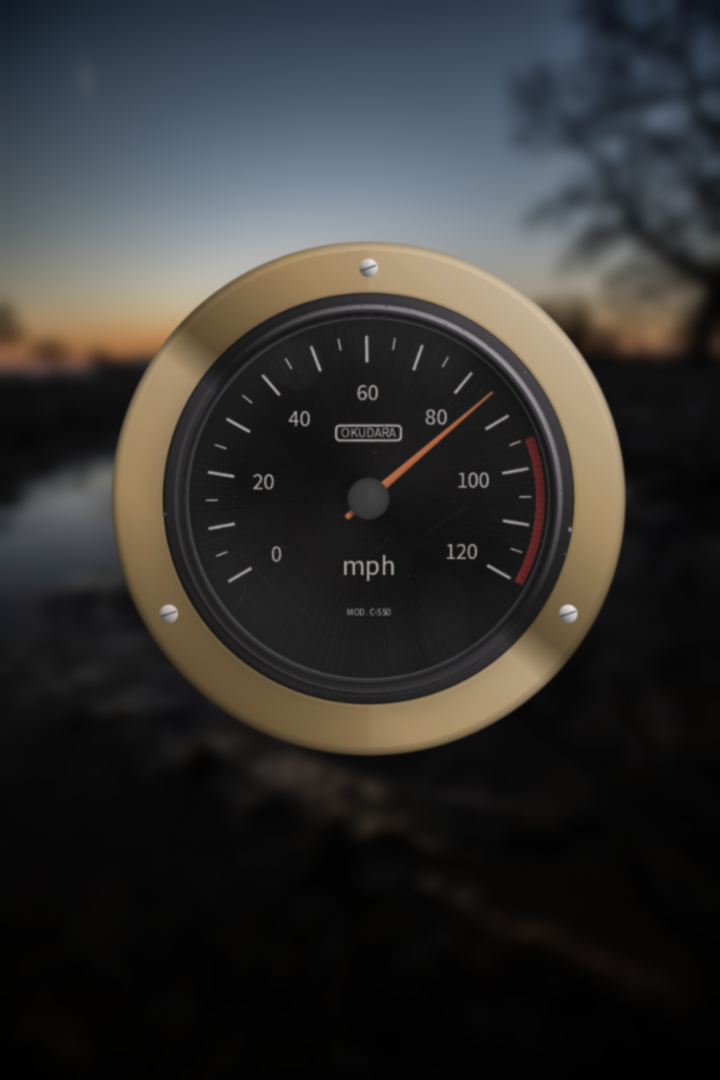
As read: **85** mph
